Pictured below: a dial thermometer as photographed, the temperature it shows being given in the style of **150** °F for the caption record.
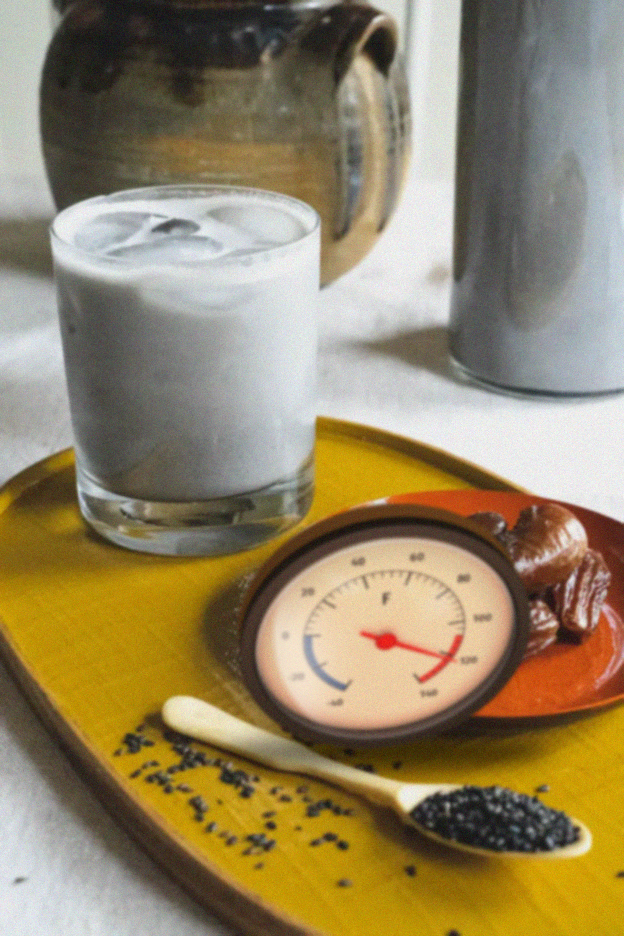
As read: **120** °F
